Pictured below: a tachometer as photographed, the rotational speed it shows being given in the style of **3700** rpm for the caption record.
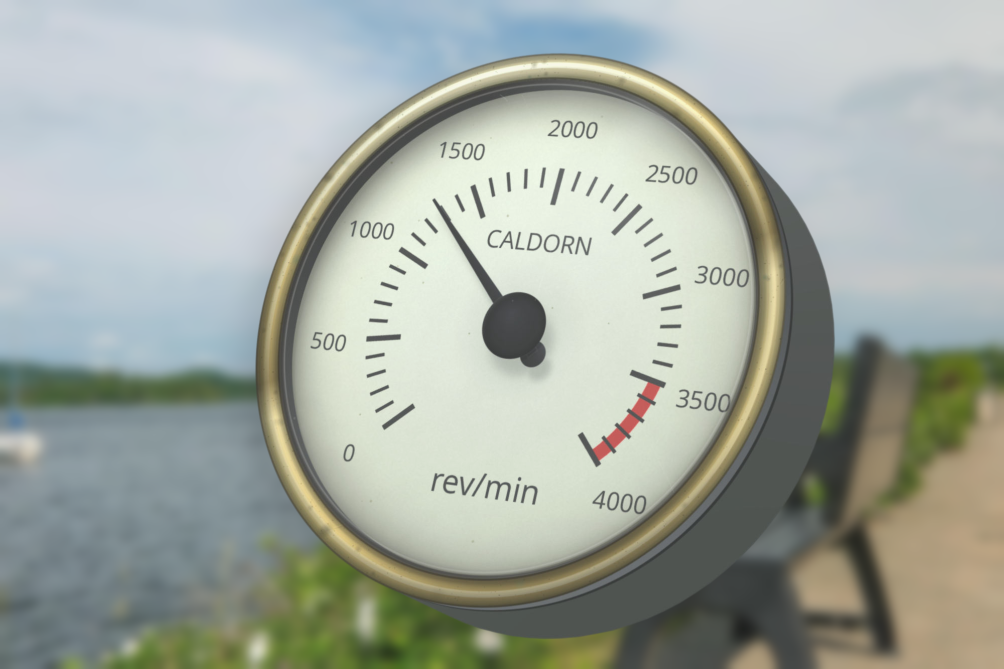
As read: **1300** rpm
